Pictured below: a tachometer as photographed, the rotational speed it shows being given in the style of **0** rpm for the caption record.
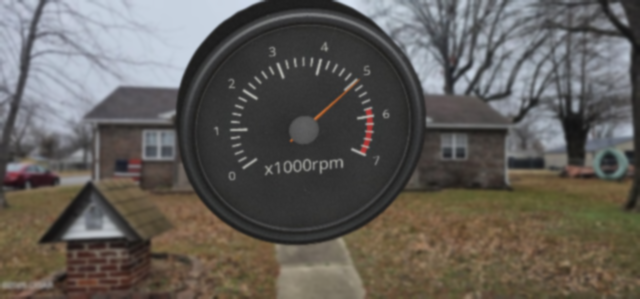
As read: **5000** rpm
